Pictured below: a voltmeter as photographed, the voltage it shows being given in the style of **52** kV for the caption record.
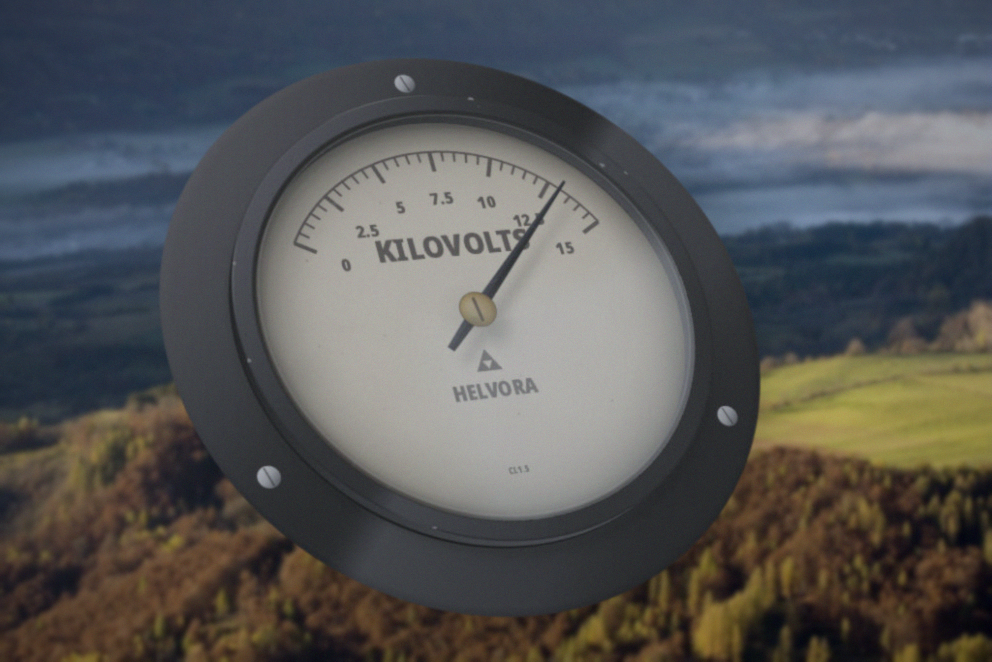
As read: **13** kV
